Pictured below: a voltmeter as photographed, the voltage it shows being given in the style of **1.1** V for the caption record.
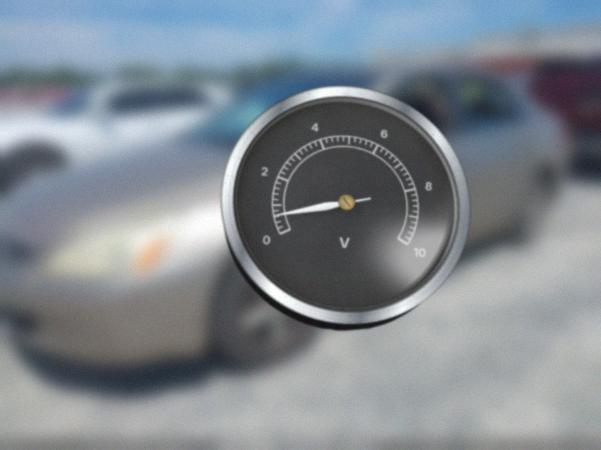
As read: **0.6** V
